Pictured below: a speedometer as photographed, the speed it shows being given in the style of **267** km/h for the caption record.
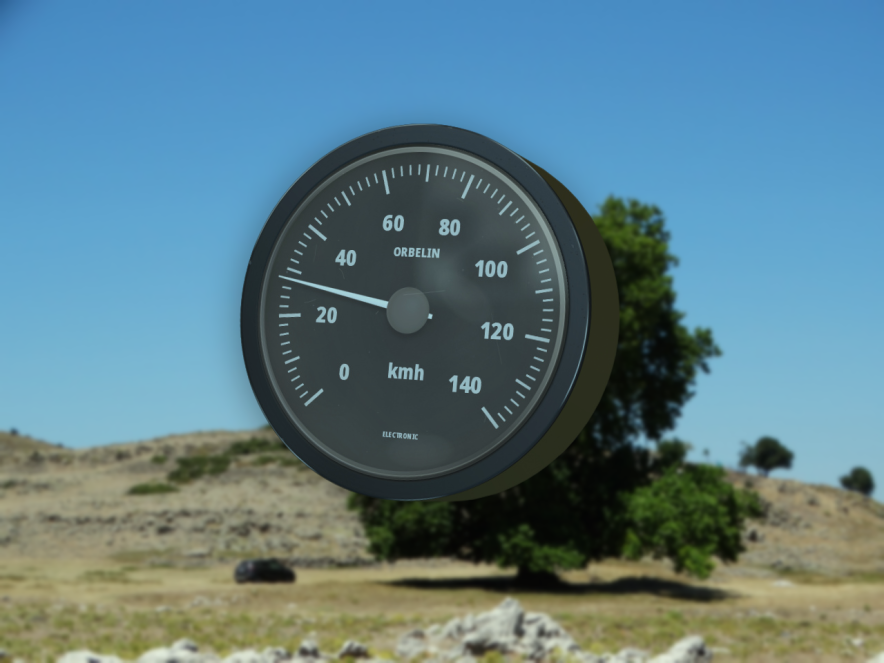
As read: **28** km/h
